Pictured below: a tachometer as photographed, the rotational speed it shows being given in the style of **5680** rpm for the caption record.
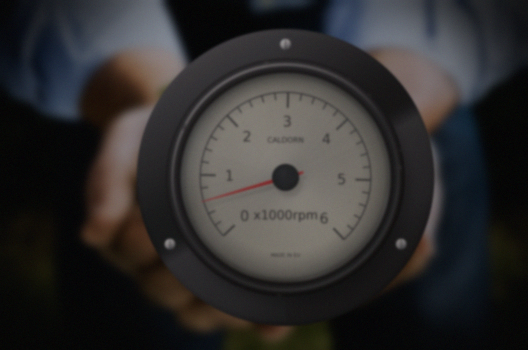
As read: **600** rpm
